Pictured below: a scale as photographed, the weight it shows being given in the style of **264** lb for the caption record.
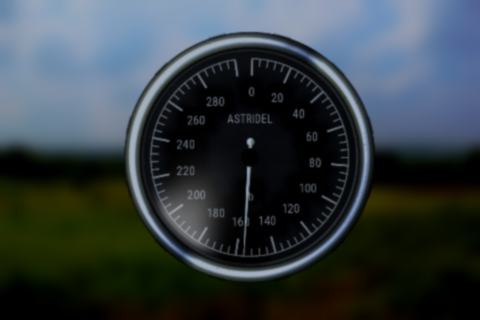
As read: **156** lb
